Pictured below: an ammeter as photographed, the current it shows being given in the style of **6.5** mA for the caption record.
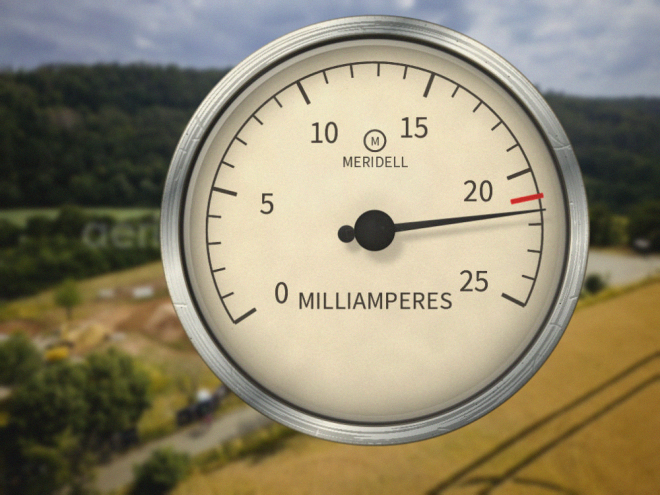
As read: **21.5** mA
